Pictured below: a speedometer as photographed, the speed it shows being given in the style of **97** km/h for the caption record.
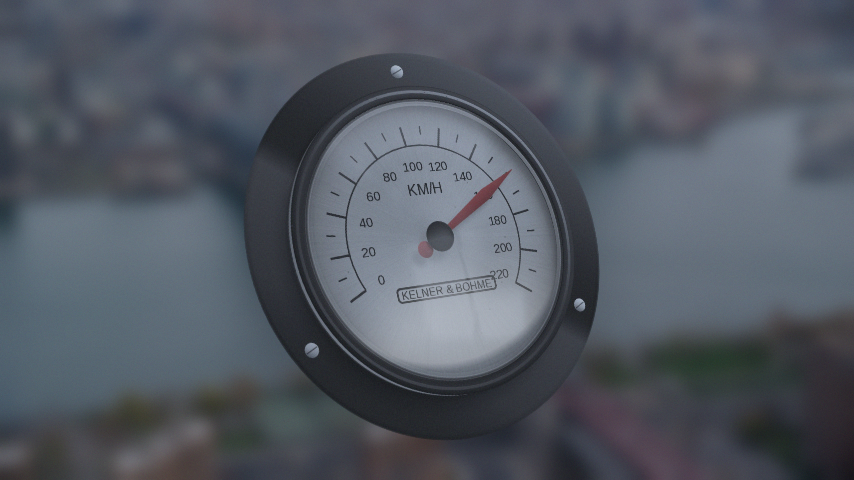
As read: **160** km/h
